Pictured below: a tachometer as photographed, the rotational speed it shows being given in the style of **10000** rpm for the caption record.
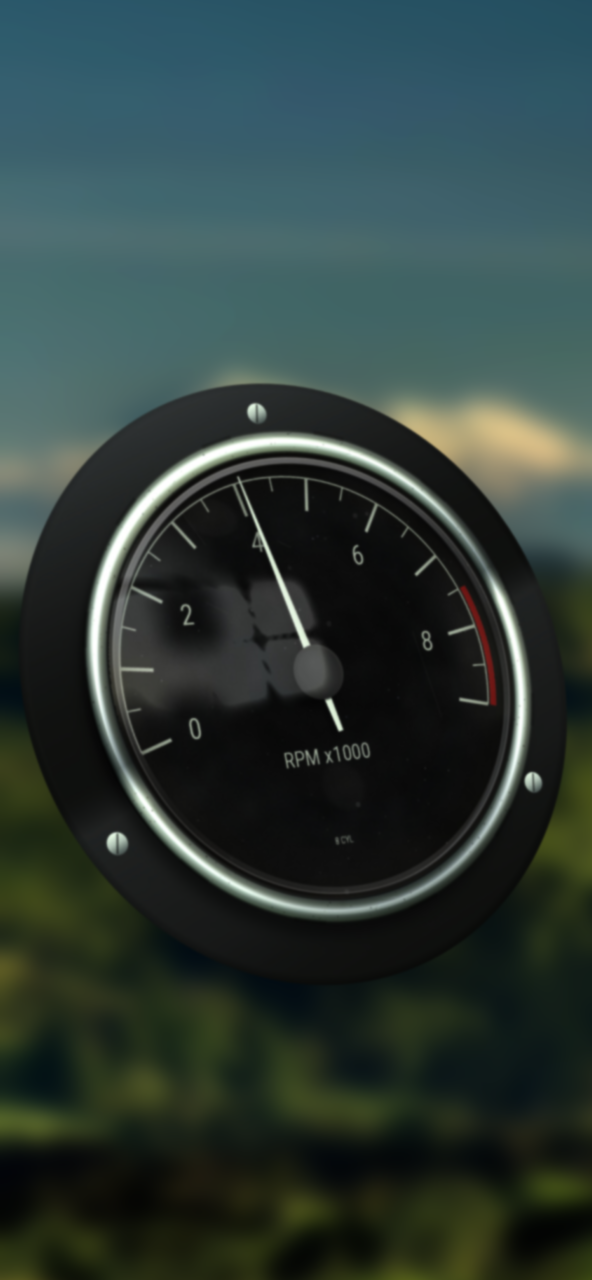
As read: **4000** rpm
